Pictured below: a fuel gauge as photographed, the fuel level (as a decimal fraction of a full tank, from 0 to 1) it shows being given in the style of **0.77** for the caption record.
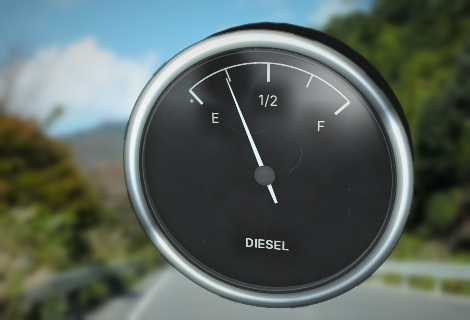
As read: **0.25**
